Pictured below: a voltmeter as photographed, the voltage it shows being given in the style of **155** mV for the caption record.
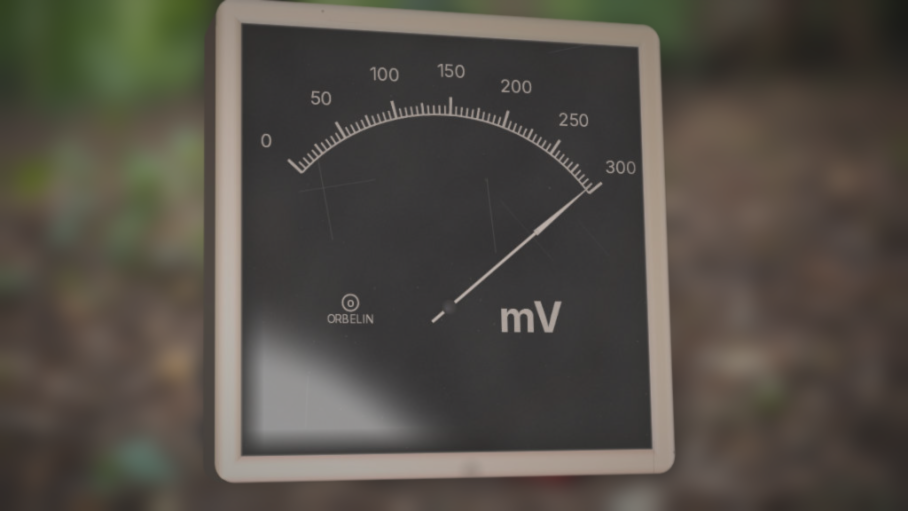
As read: **295** mV
